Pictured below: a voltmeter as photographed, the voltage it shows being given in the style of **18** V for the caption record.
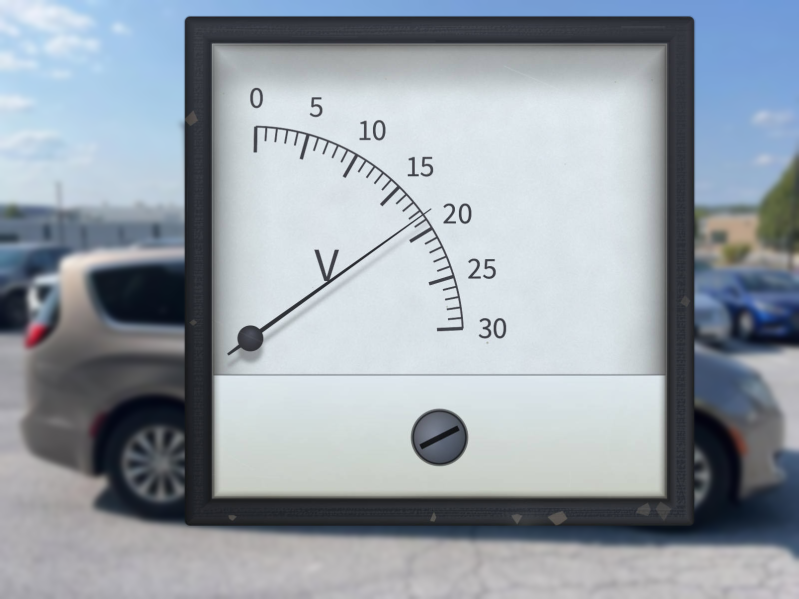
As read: **18.5** V
